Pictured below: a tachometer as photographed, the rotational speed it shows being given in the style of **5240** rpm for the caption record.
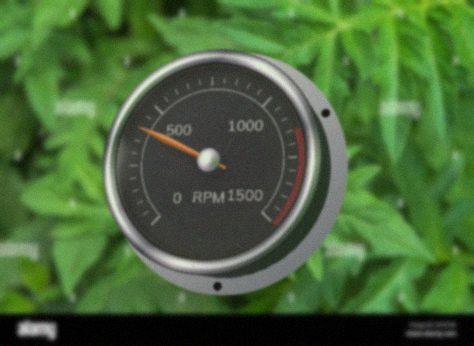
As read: **400** rpm
